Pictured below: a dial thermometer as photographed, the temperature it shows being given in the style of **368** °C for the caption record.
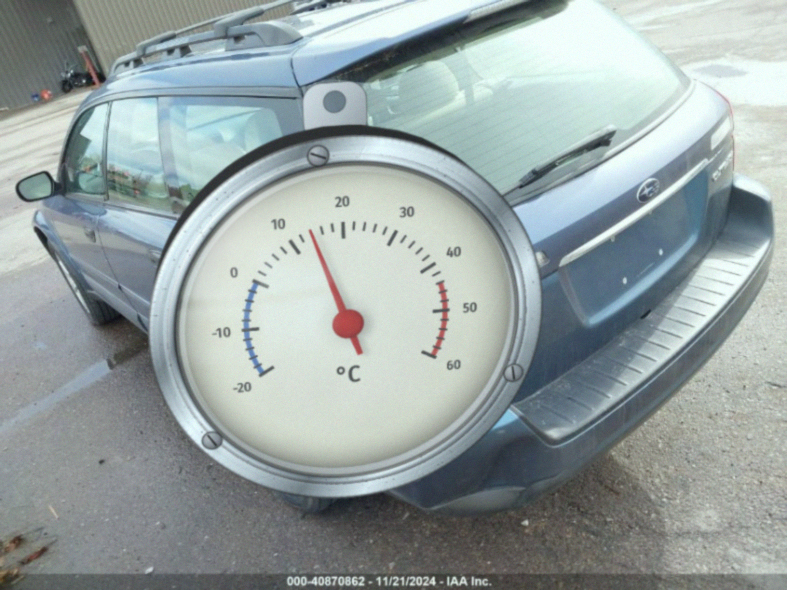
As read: **14** °C
